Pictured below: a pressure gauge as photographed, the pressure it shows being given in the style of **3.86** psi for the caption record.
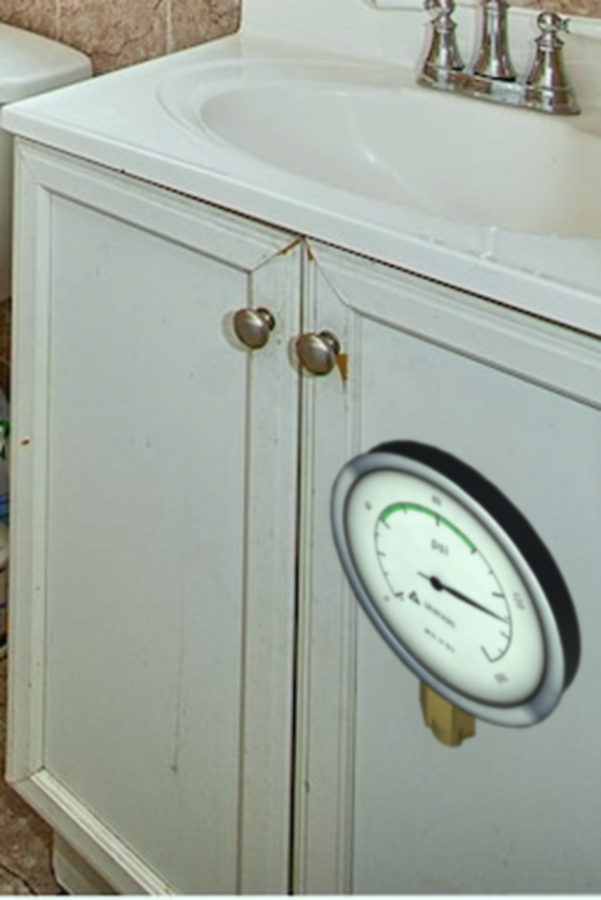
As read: **130** psi
